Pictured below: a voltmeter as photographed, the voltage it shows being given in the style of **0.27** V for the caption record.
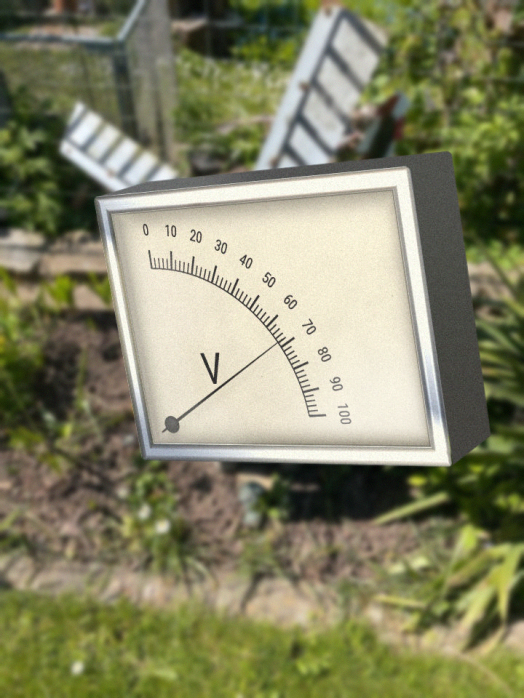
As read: **68** V
